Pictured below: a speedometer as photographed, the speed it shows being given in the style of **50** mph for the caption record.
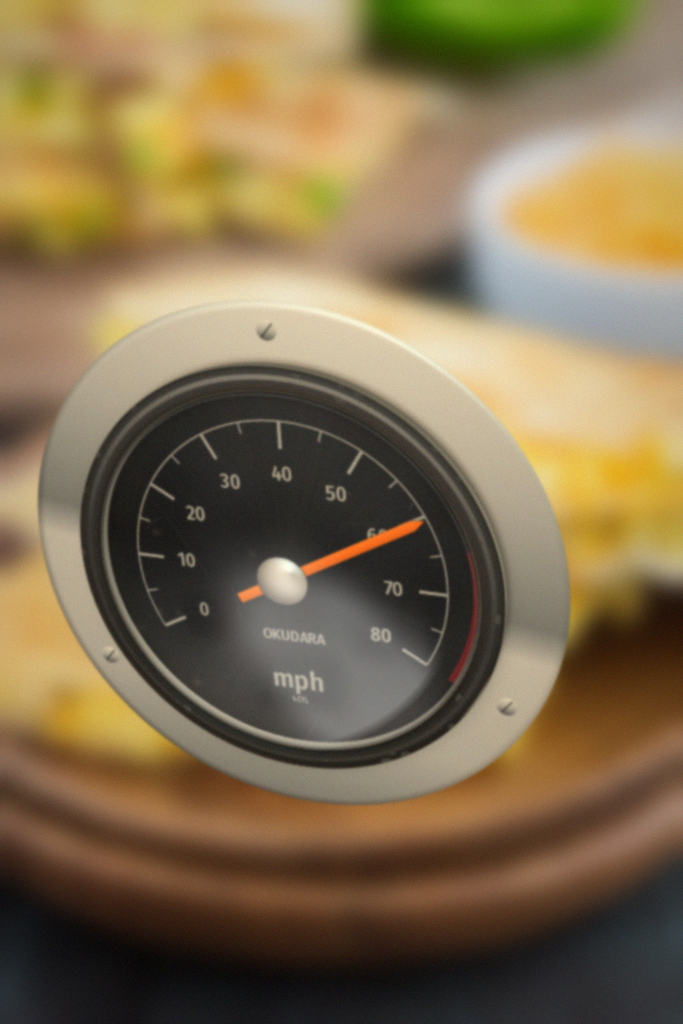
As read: **60** mph
